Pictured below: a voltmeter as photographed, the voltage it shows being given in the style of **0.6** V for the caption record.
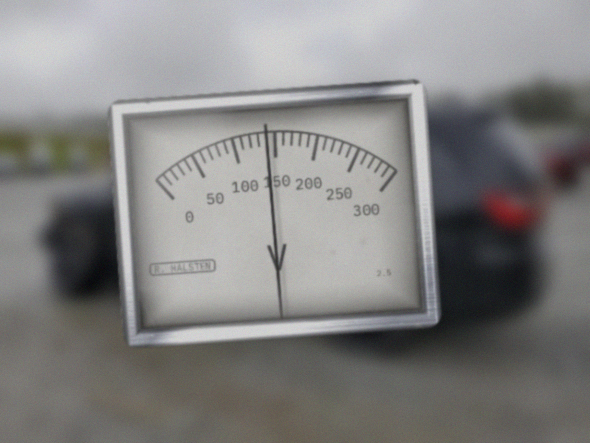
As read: **140** V
